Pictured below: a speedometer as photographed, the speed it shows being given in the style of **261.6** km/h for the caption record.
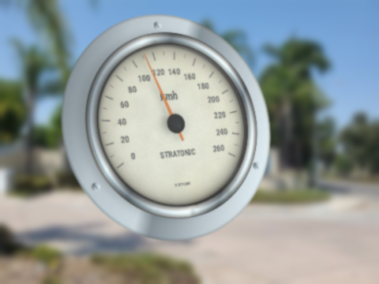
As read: **110** km/h
